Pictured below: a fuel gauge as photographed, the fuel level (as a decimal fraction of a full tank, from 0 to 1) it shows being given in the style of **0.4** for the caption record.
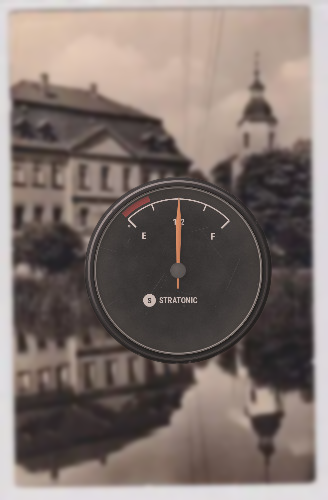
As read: **0.5**
